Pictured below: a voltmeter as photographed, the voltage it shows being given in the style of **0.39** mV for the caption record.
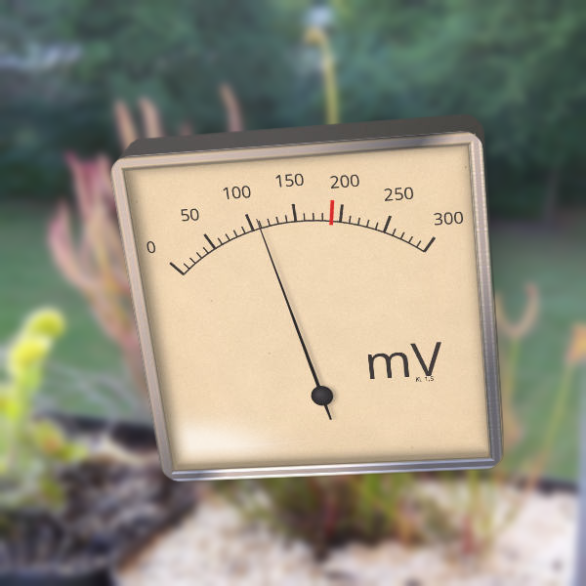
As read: **110** mV
